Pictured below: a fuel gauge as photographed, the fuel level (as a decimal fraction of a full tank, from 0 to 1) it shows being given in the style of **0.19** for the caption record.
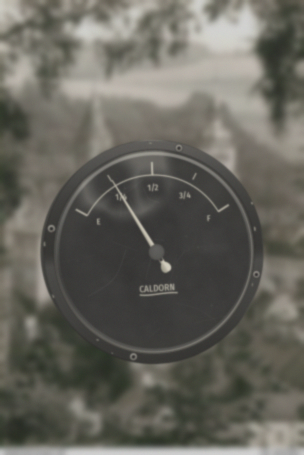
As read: **0.25**
